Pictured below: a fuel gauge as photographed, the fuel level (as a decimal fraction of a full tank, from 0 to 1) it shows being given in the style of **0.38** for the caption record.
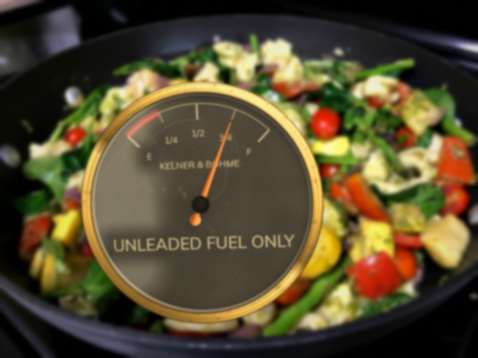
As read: **0.75**
